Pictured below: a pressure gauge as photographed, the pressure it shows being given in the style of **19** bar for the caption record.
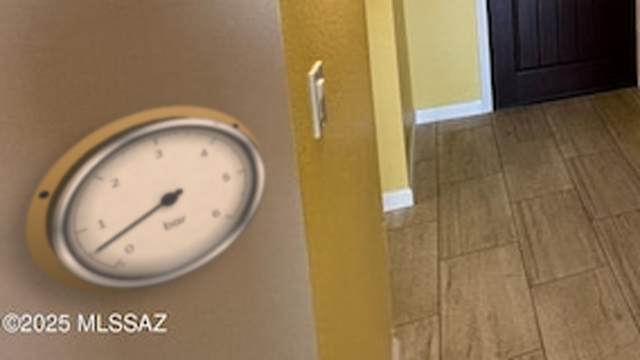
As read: **0.5** bar
